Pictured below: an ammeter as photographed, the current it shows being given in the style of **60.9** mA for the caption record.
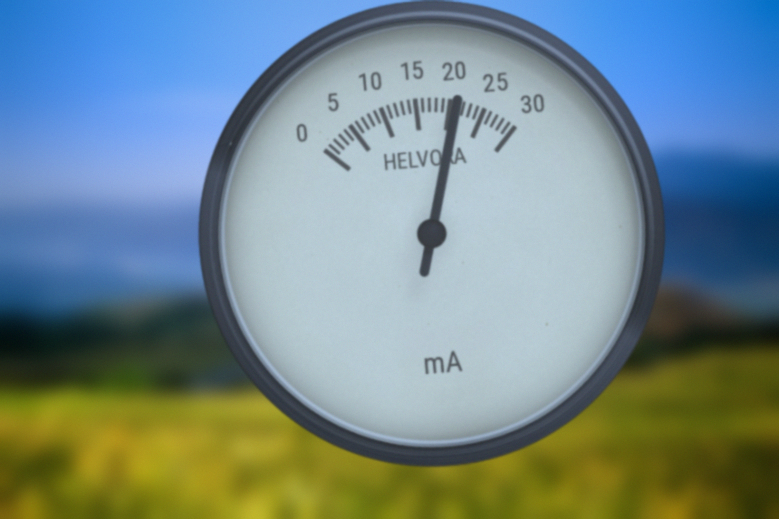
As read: **21** mA
